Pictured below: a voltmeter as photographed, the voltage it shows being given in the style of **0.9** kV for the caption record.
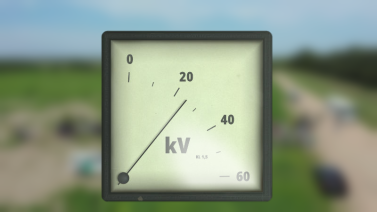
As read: **25** kV
